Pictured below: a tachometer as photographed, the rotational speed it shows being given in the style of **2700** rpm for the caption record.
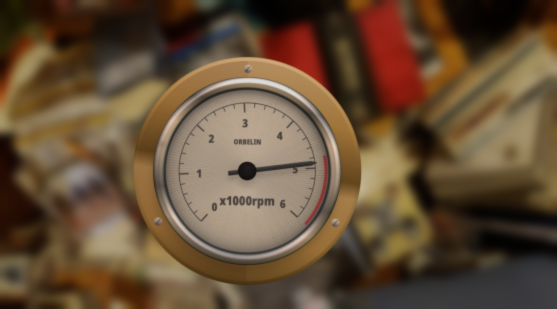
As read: **4900** rpm
